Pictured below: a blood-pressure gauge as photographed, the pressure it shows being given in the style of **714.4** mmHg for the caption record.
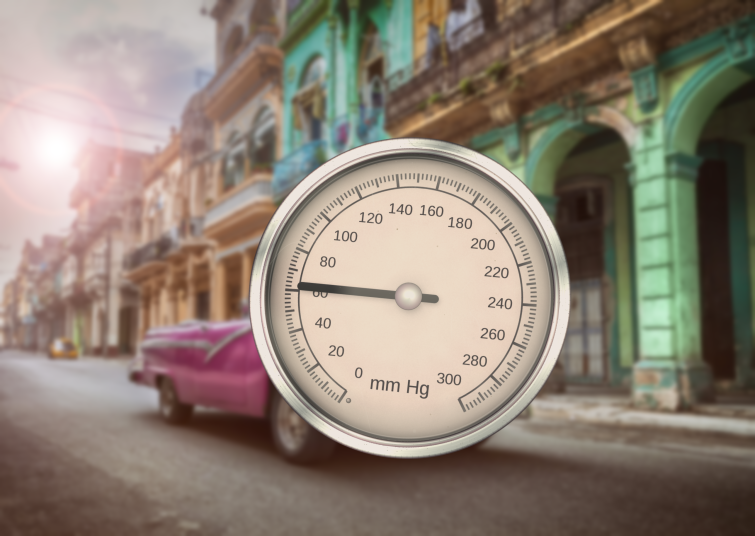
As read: **62** mmHg
